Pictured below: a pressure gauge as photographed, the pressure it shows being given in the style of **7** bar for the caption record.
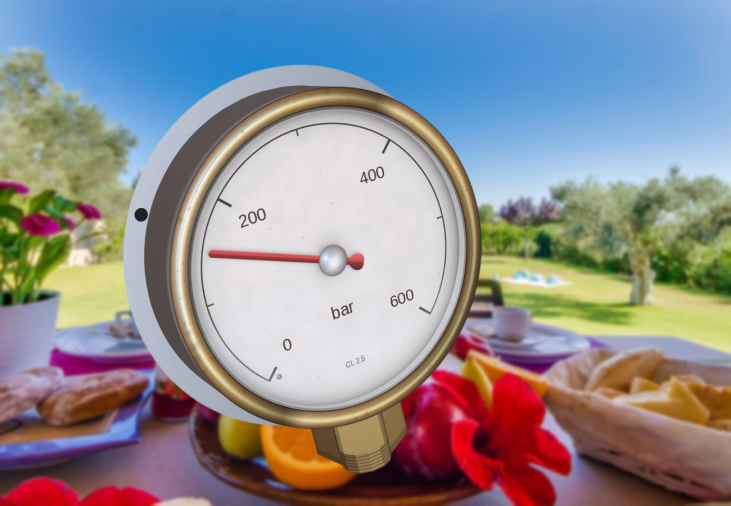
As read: **150** bar
